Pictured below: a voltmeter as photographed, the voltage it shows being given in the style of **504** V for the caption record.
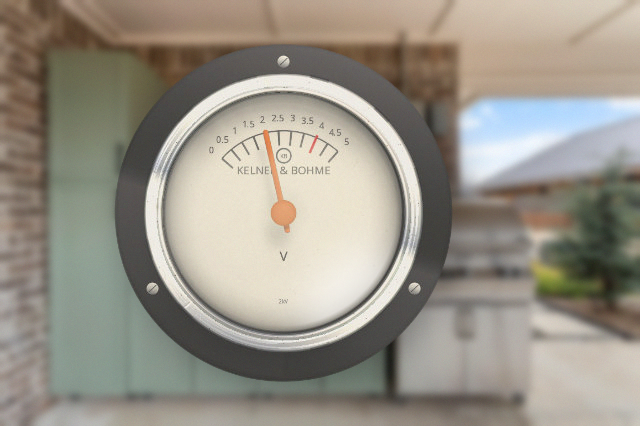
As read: **2** V
